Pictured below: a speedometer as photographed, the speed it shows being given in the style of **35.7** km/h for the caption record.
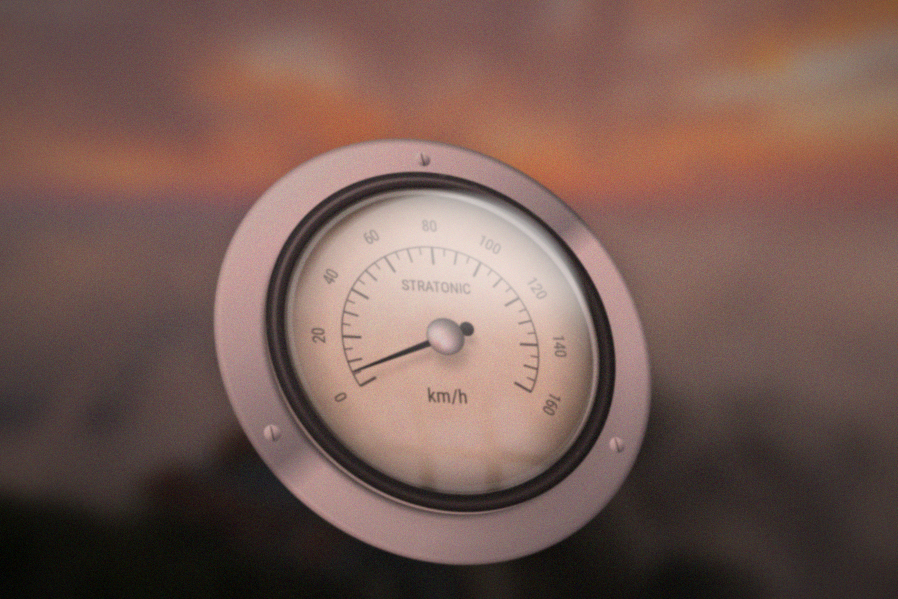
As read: **5** km/h
